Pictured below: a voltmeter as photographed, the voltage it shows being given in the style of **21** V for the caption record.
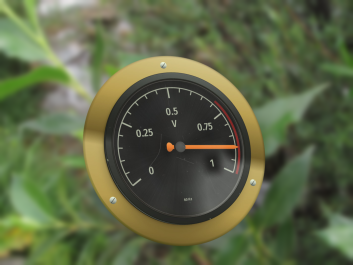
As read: **0.9** V
